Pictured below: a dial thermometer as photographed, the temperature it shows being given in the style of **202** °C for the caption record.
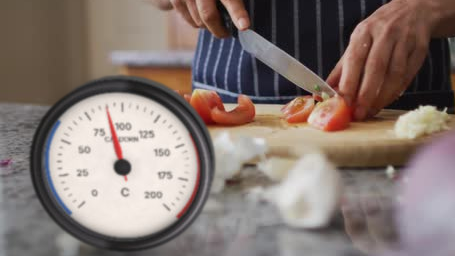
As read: **90** °C
